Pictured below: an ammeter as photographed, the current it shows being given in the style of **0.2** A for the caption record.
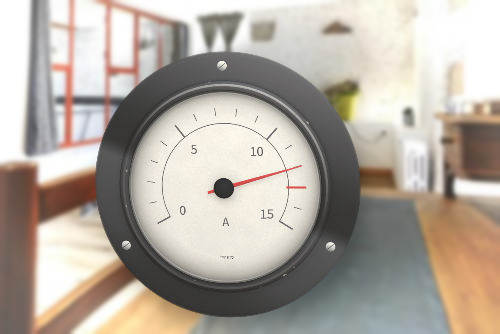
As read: **12** A
